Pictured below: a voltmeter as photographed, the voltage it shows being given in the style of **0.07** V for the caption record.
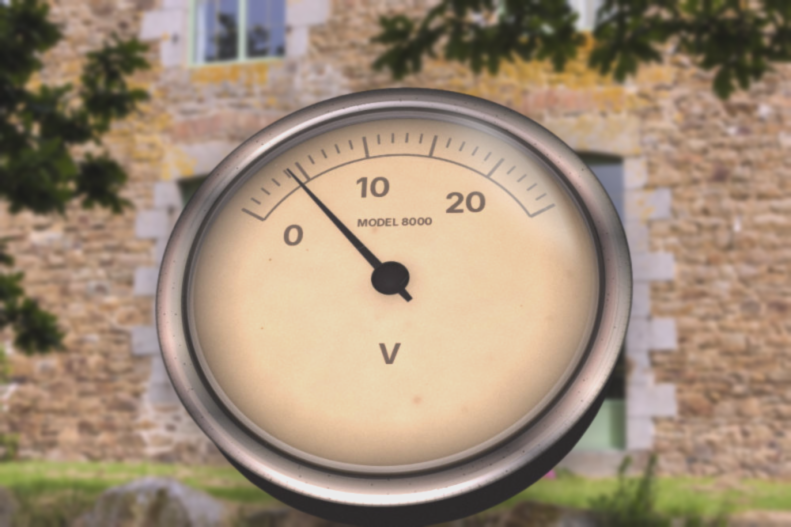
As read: **4** V
